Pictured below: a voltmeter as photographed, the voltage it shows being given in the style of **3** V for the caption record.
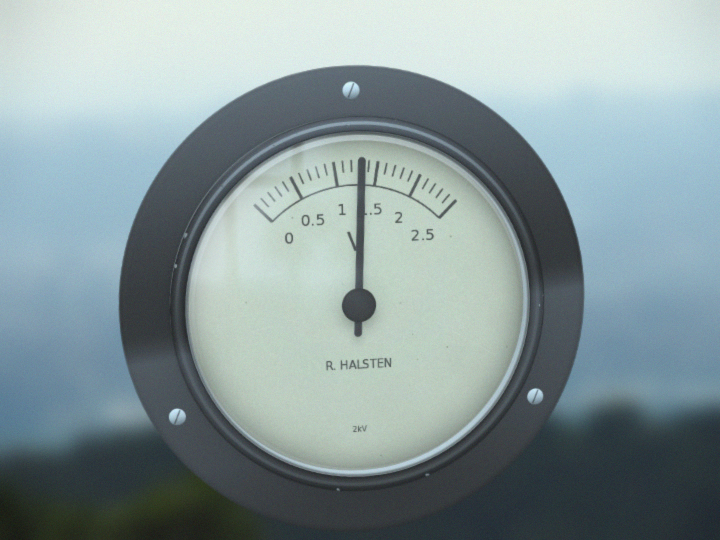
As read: **1.3** V
